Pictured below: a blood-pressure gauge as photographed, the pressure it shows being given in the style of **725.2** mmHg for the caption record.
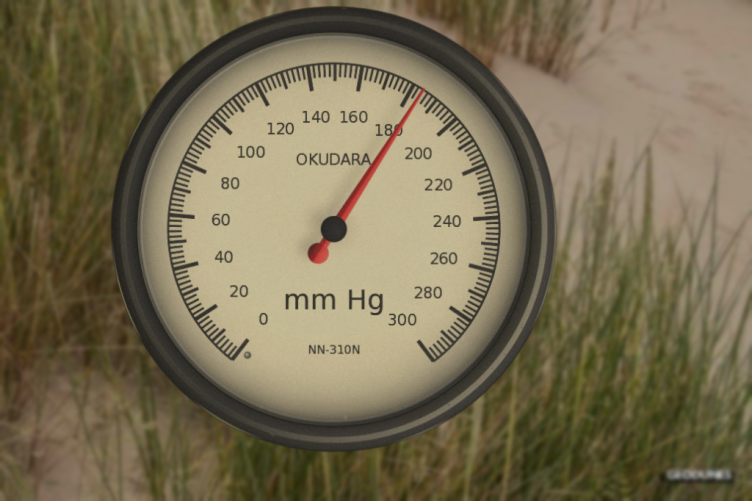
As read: **184** mmHg
